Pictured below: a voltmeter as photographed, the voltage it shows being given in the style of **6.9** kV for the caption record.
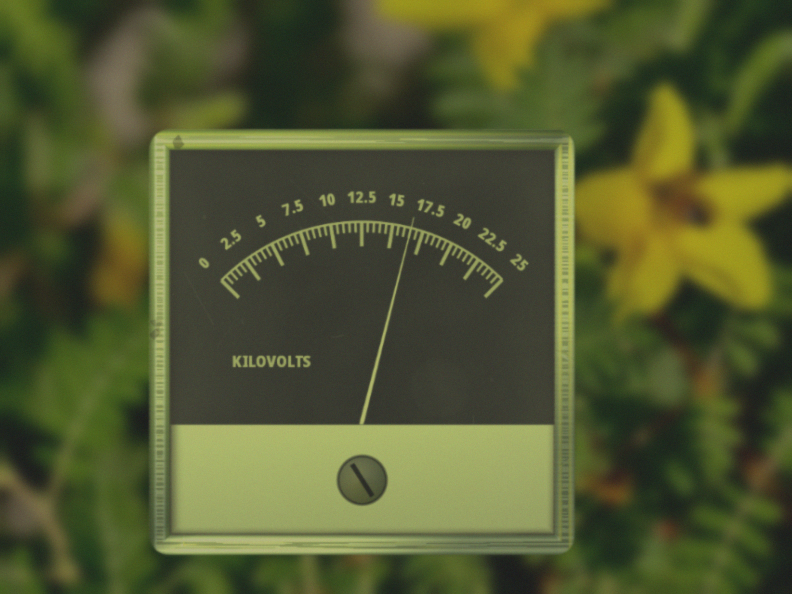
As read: **16.5** kV
